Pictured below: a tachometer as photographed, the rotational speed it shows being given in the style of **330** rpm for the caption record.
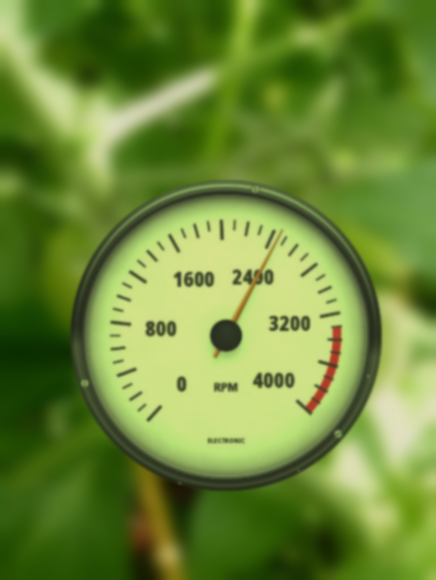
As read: **2450** rpm
